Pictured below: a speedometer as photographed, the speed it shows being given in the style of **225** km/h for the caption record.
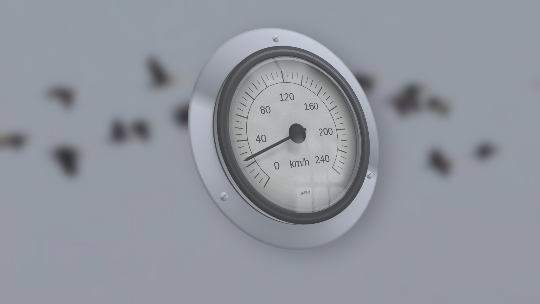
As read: **25** km/h
